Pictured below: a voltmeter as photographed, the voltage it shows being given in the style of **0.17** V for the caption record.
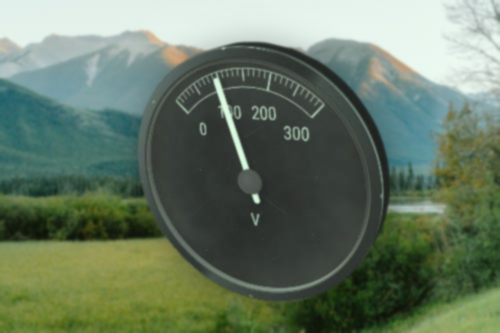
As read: **100** V
